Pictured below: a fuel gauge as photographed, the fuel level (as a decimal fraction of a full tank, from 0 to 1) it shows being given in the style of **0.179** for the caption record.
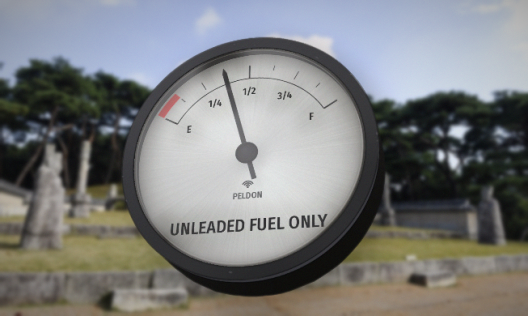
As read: **0.375**
